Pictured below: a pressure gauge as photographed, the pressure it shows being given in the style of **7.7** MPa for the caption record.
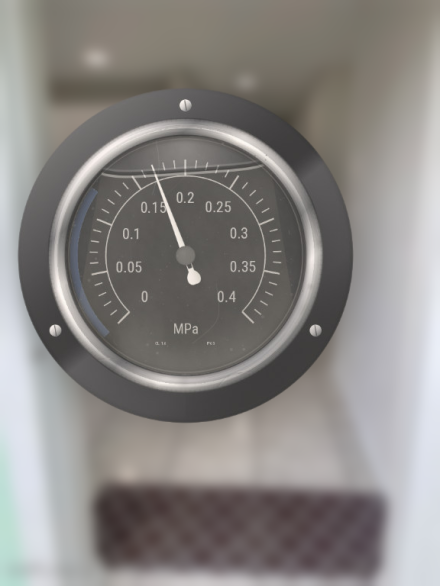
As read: **0.17** MPa
